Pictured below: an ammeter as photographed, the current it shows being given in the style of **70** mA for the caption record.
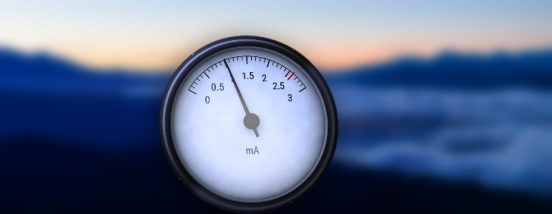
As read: **1** mA
